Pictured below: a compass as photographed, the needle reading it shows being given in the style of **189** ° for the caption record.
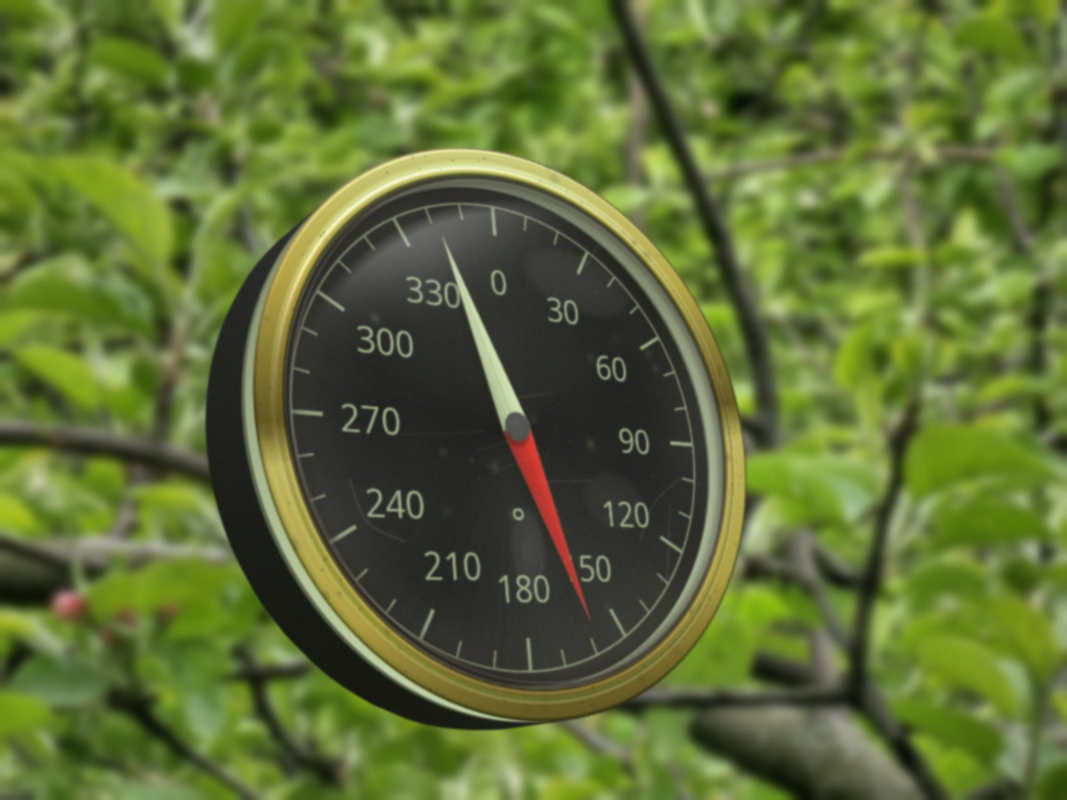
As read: **160** °
